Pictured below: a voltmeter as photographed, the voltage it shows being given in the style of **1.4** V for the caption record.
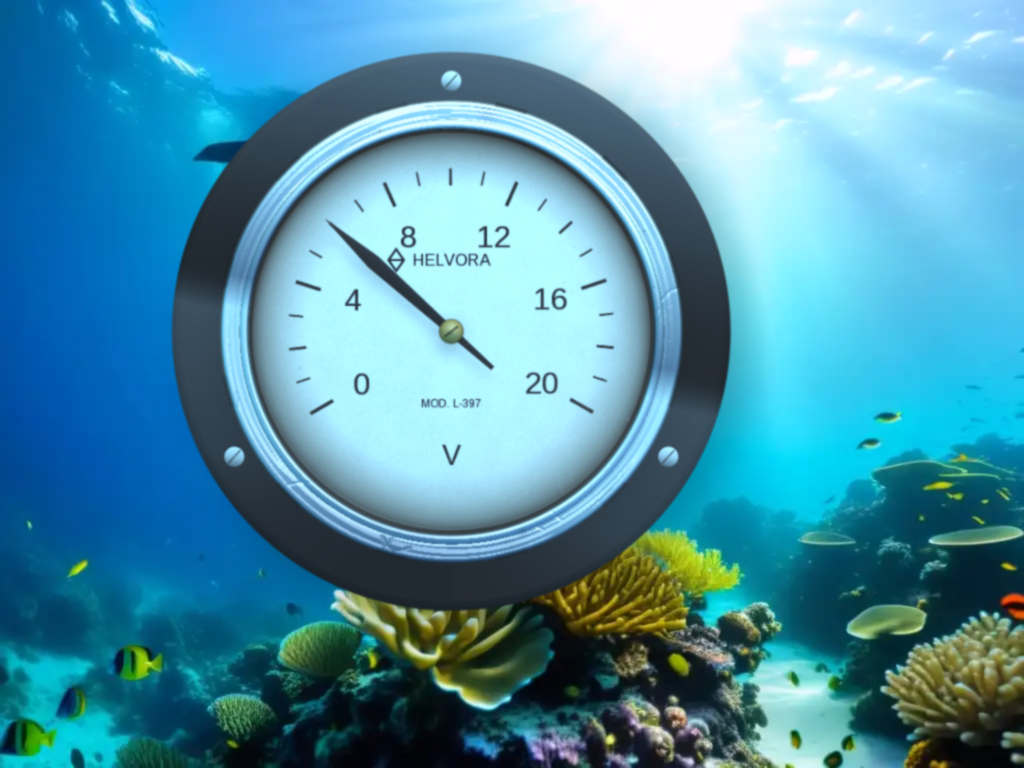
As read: **6** V
